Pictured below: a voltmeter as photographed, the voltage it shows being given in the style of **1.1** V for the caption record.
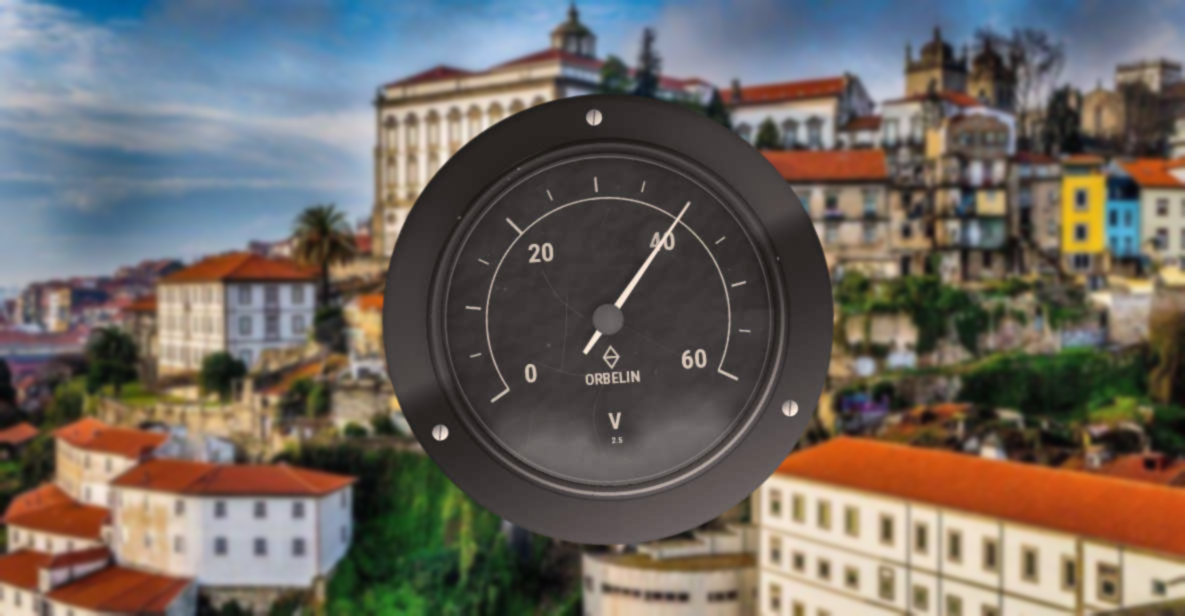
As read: **40** V
